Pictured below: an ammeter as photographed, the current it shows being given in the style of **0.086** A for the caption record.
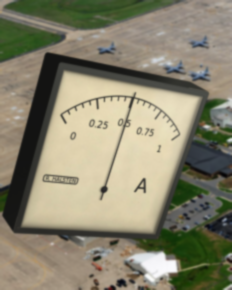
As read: **0.5** A
